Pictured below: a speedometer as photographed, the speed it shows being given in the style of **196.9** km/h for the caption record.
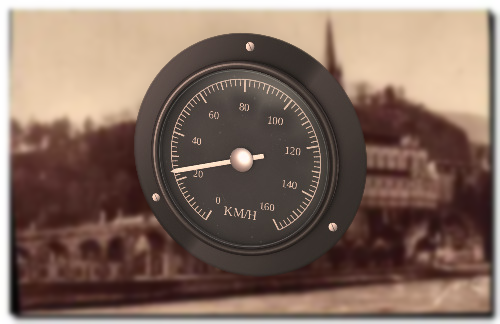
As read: **24** km/h
